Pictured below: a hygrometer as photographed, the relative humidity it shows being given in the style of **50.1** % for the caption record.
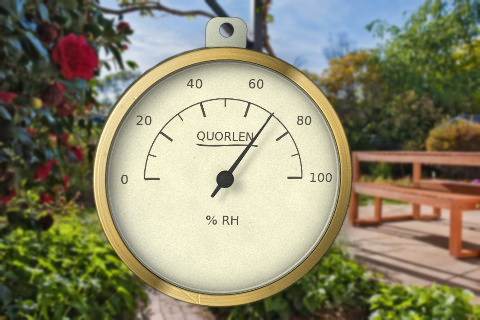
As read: **70** %
